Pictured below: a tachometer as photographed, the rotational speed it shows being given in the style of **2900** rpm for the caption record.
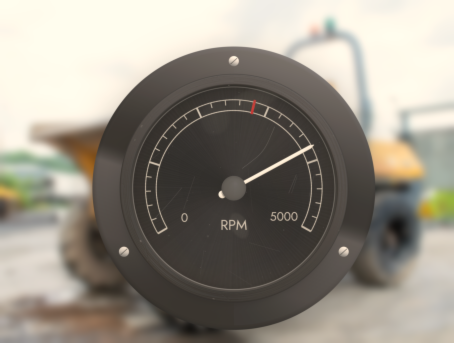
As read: **3800** rpm
